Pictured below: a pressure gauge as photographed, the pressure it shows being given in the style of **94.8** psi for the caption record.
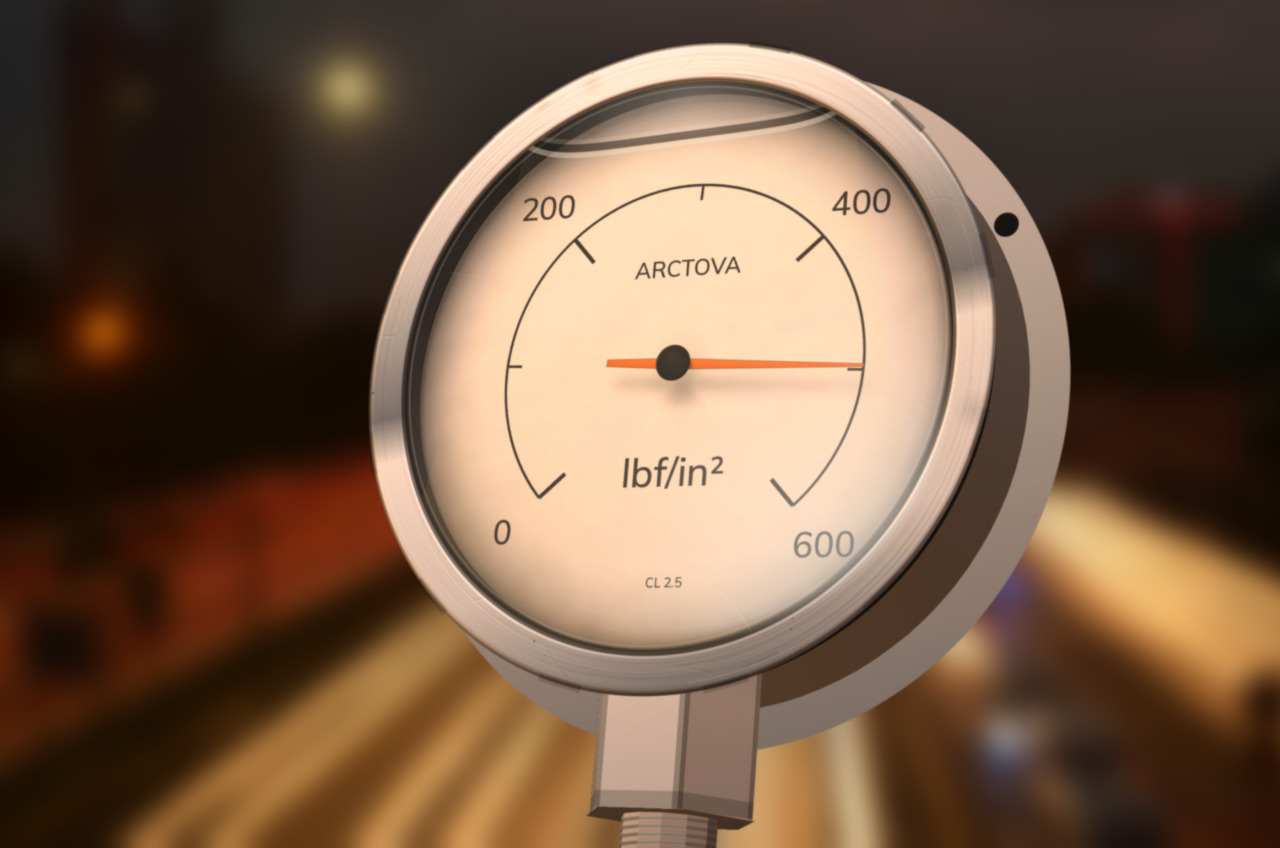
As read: **500** psi
